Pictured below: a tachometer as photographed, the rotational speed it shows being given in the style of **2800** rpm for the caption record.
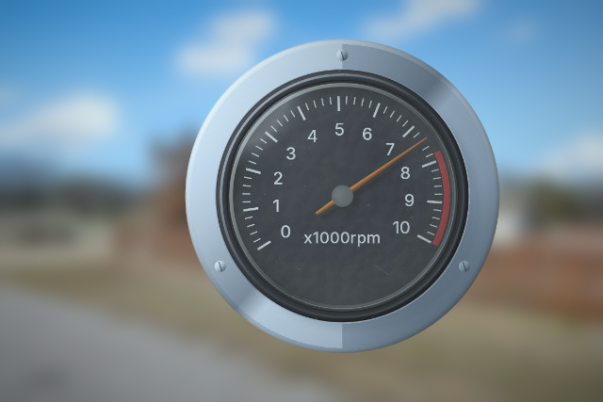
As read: **7400** rpm
